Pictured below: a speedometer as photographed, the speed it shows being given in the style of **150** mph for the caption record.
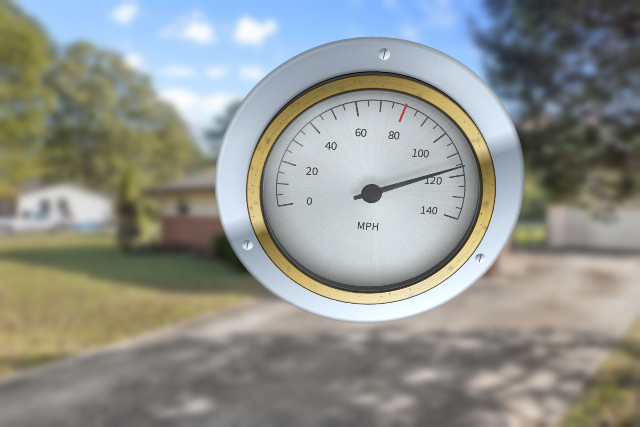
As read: **115** mph
